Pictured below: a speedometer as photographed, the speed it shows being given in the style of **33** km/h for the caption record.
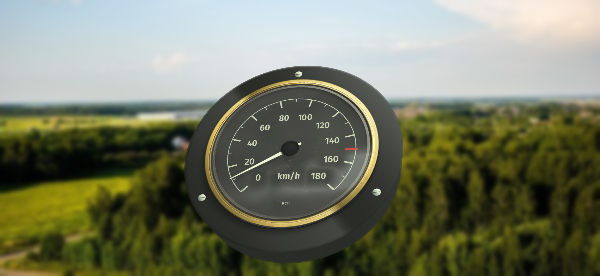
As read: **10** km/h
